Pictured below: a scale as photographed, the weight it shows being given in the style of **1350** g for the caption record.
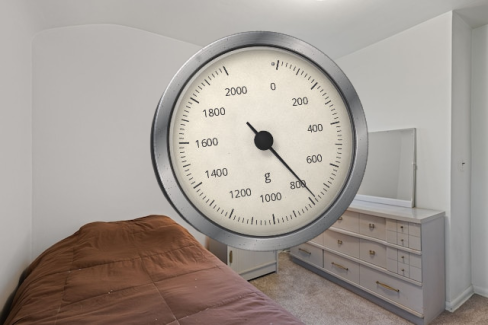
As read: **780** g
